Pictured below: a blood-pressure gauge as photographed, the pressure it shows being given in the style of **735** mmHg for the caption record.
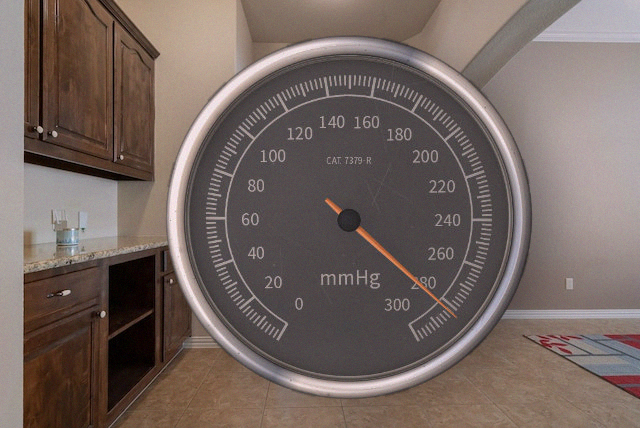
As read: **282** mmHg
